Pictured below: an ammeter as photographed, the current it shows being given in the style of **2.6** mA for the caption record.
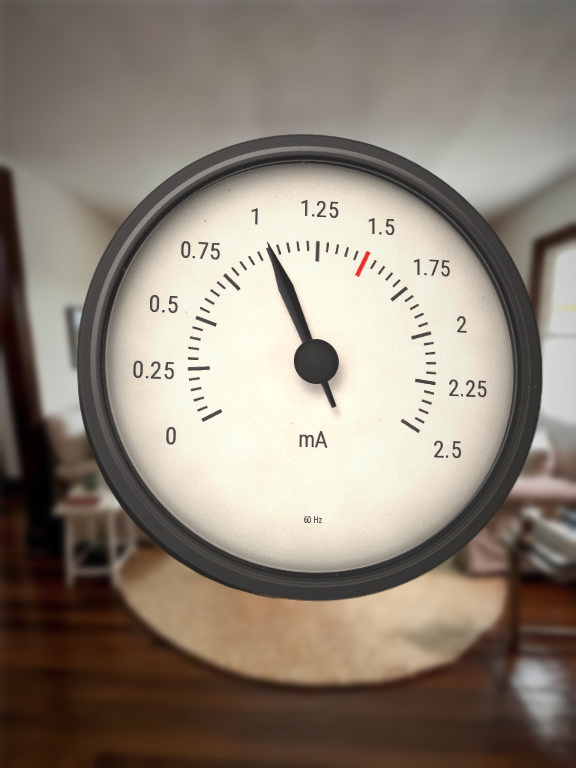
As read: **1** mA
